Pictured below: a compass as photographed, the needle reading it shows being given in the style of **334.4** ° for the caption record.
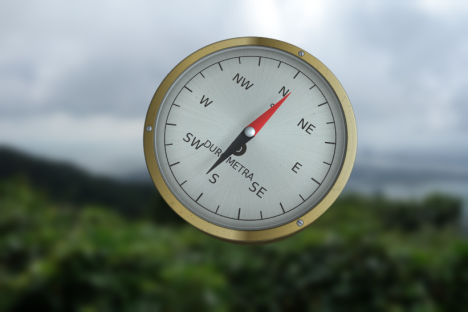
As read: **7.5** °
